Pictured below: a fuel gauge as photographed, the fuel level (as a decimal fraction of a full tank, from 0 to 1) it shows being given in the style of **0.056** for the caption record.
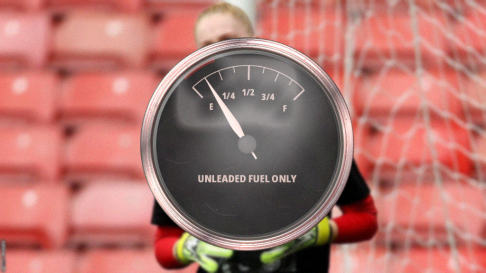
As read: **0.125**
